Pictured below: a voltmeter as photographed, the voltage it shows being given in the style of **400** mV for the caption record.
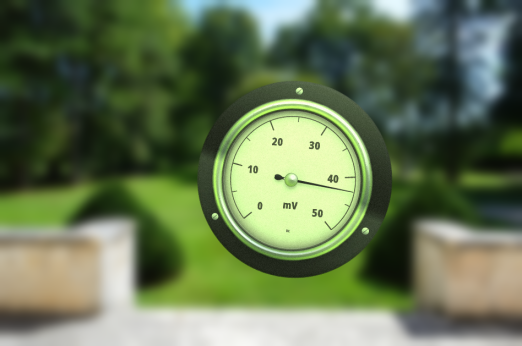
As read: **42.5** mV
